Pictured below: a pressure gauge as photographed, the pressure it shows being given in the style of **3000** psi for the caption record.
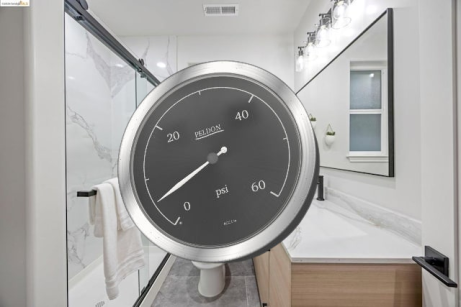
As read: **5** psi
